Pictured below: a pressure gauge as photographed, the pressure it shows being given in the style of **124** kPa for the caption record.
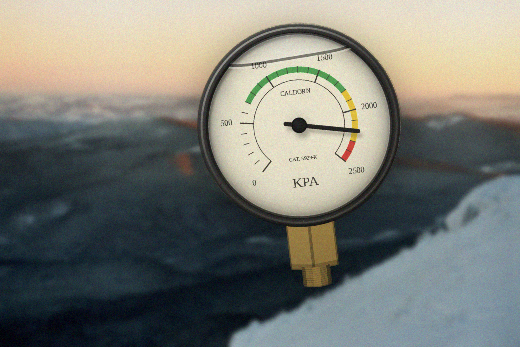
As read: **2200** kPa
